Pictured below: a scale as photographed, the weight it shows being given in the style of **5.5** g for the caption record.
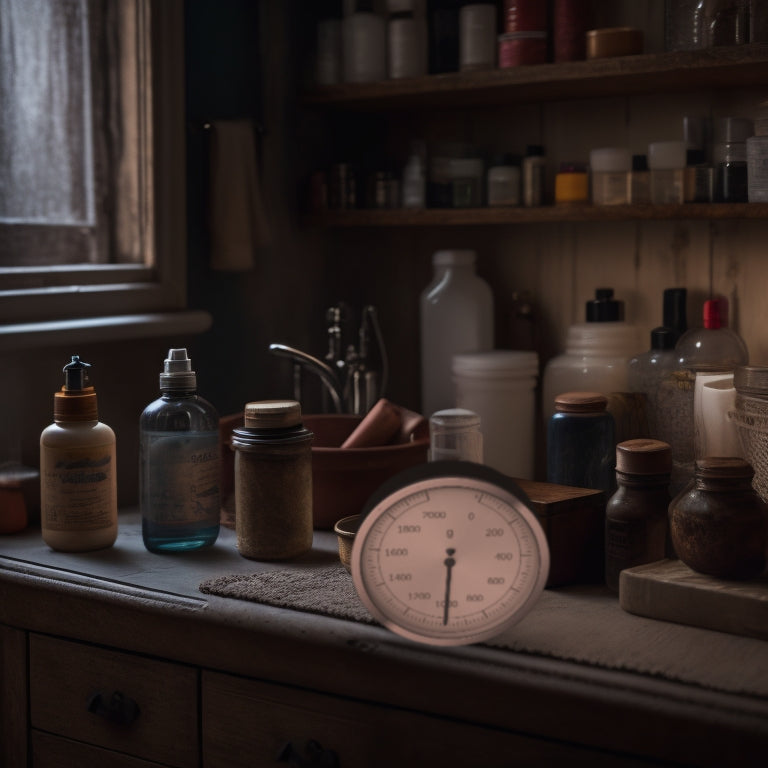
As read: **1000** g
